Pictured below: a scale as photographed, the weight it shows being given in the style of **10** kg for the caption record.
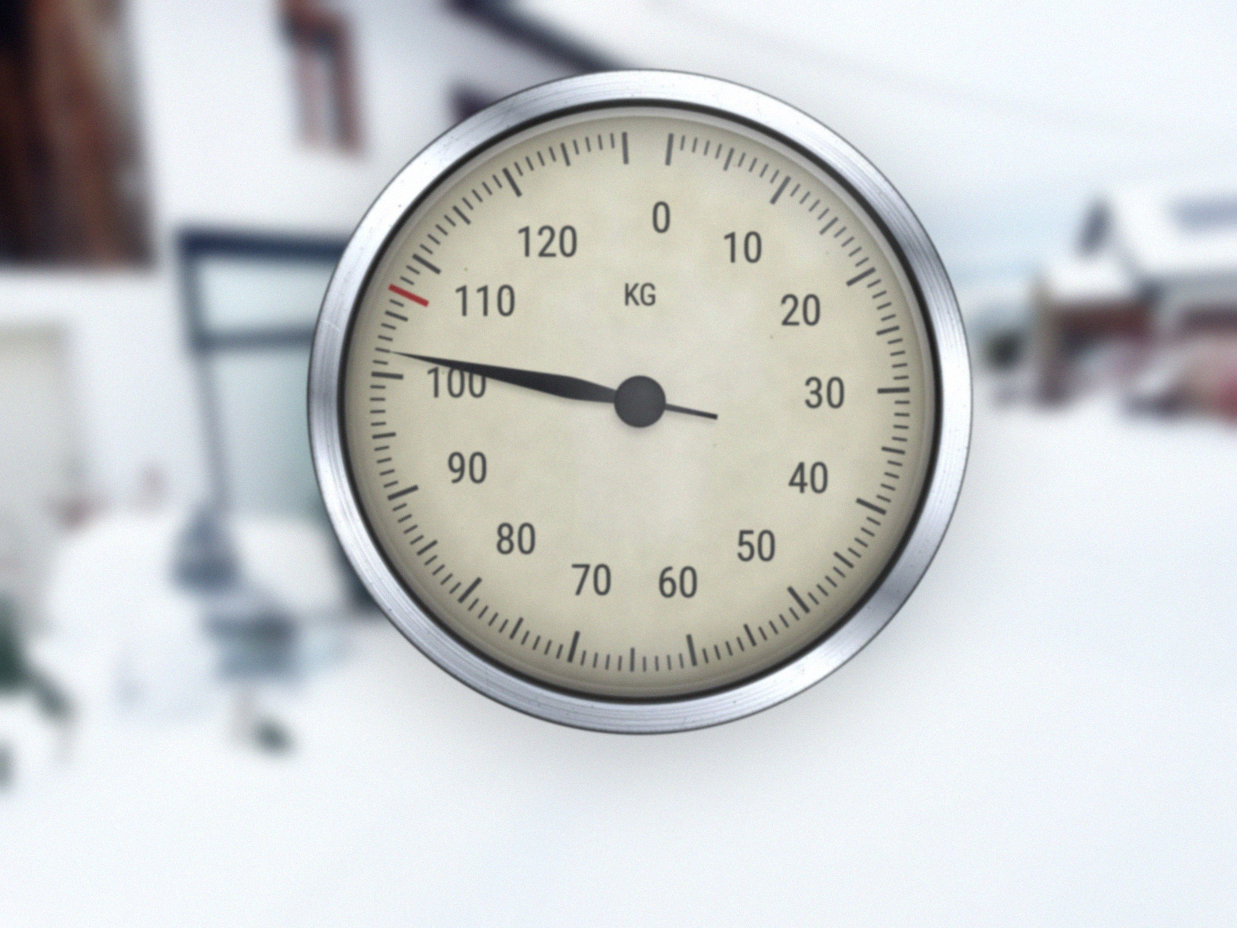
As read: **102** kg
